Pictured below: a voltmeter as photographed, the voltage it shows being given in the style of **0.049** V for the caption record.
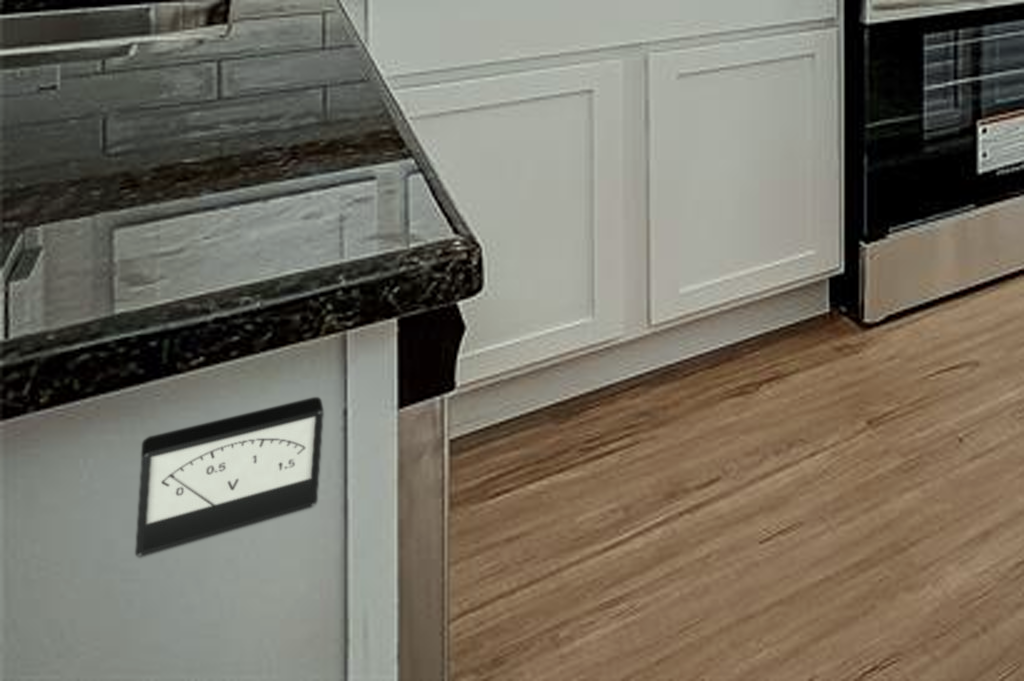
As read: **0.1** V
